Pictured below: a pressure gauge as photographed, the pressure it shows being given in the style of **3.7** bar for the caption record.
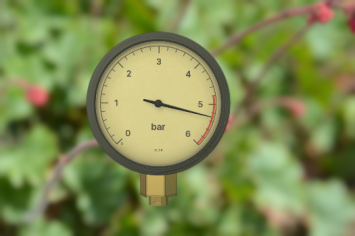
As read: **5.3** bar
